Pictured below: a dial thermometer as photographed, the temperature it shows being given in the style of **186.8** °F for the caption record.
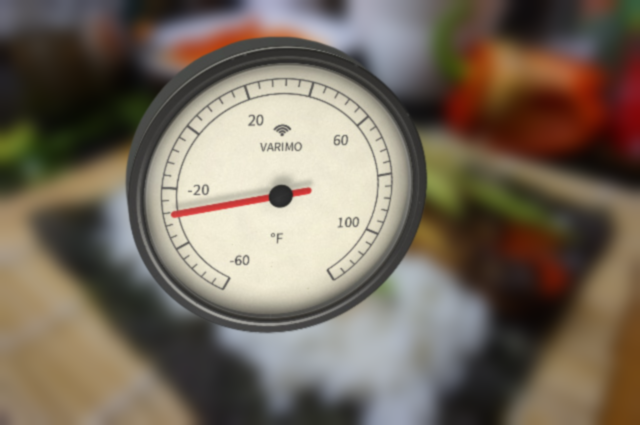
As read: **-28** °F
